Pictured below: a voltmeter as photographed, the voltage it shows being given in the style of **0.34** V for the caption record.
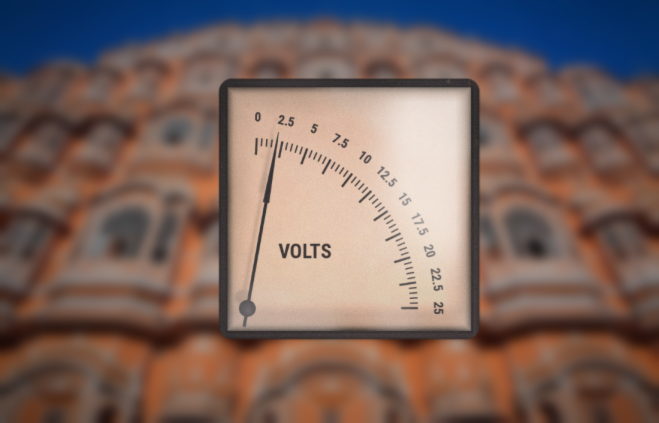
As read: **2** V
